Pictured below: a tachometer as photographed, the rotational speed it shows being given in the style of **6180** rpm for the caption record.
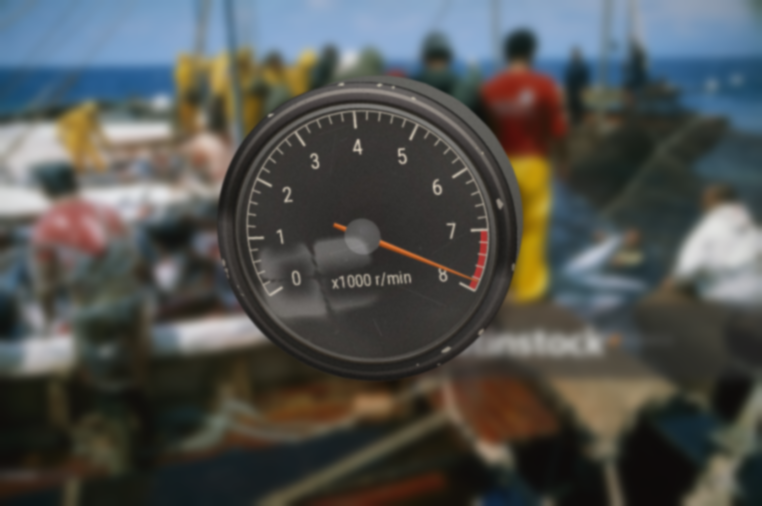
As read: **7800** rpm
